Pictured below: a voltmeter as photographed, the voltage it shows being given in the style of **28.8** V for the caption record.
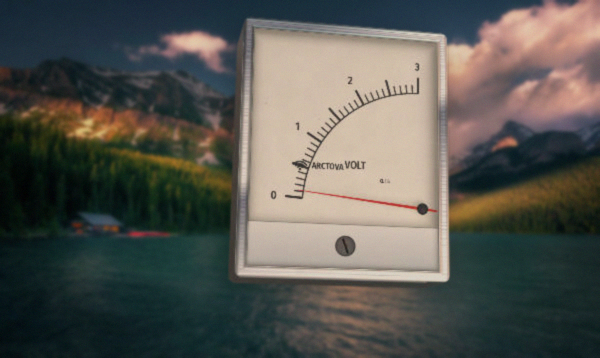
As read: **0.1** V
